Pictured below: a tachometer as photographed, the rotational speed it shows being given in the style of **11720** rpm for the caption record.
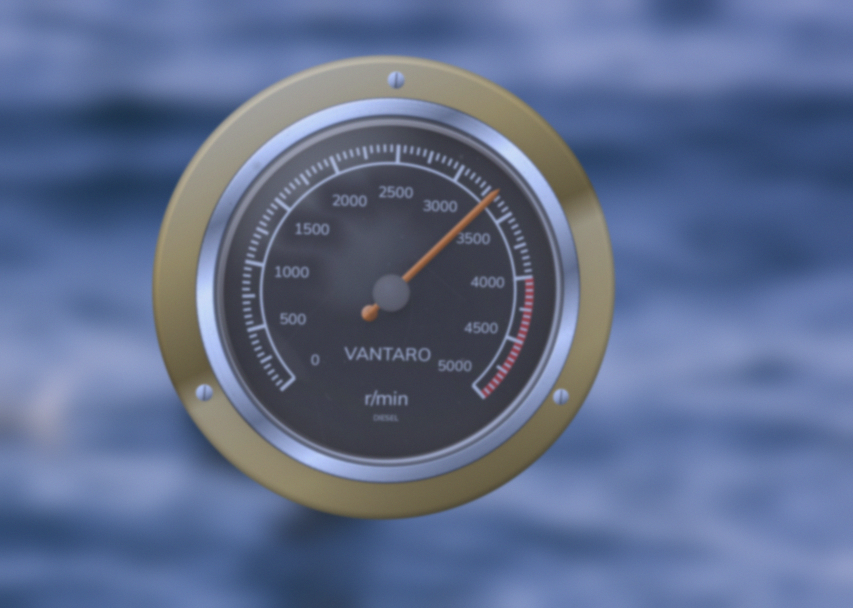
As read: **3300** rpm
